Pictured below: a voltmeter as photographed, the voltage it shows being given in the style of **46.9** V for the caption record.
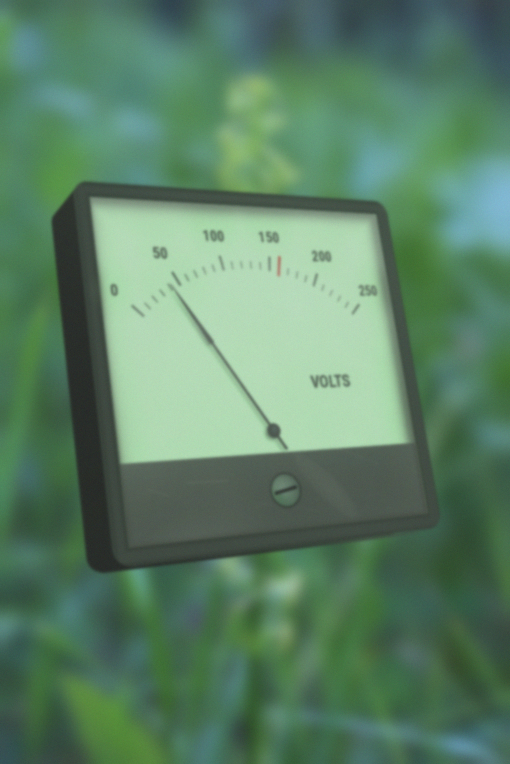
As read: **40** V
